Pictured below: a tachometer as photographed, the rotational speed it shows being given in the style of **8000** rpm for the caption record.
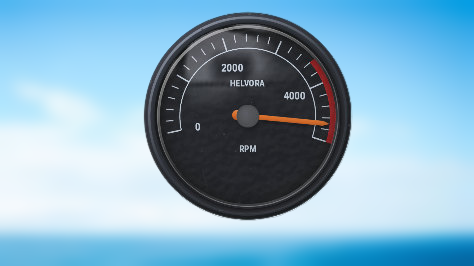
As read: **4700** rpm
